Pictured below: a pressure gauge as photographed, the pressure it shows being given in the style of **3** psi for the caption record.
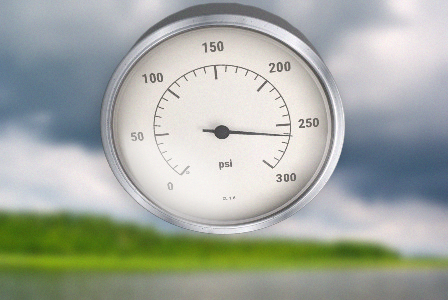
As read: **260** psi
